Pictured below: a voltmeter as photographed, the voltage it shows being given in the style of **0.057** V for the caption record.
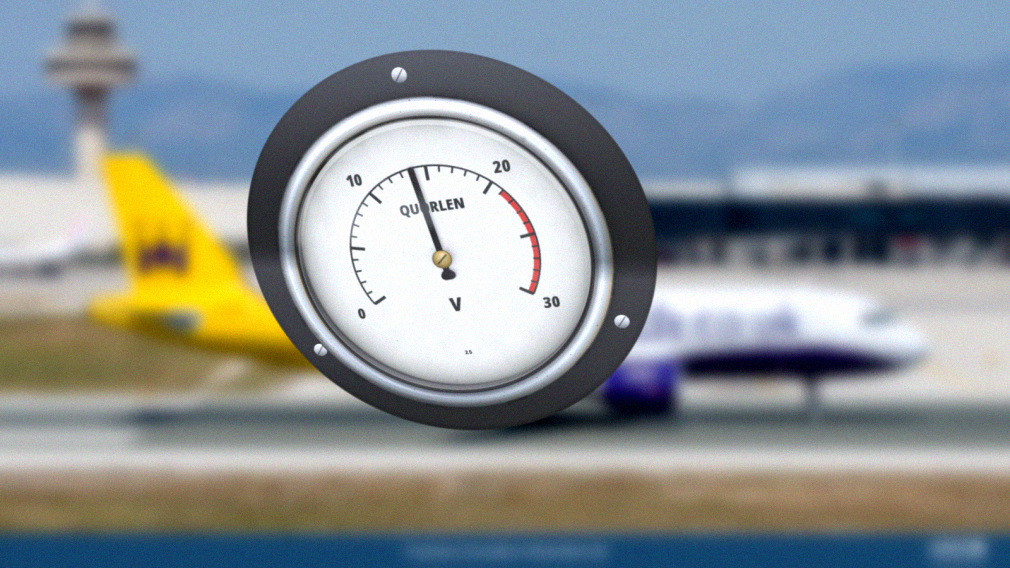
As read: **14** V
